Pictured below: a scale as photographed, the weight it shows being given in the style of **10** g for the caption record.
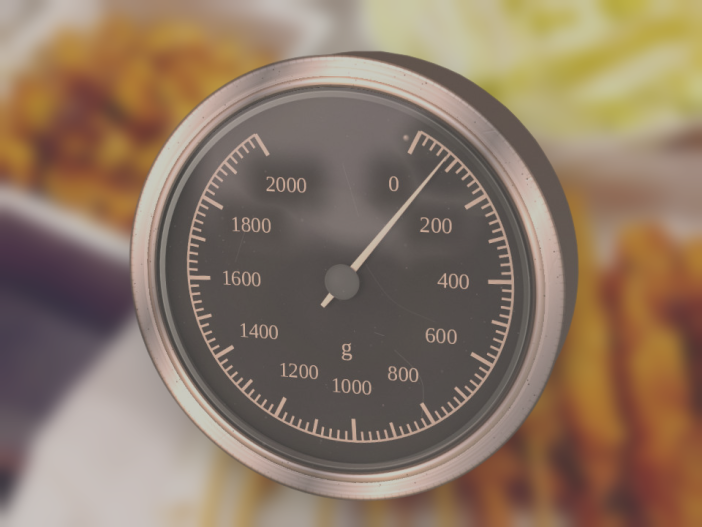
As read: **80** g
